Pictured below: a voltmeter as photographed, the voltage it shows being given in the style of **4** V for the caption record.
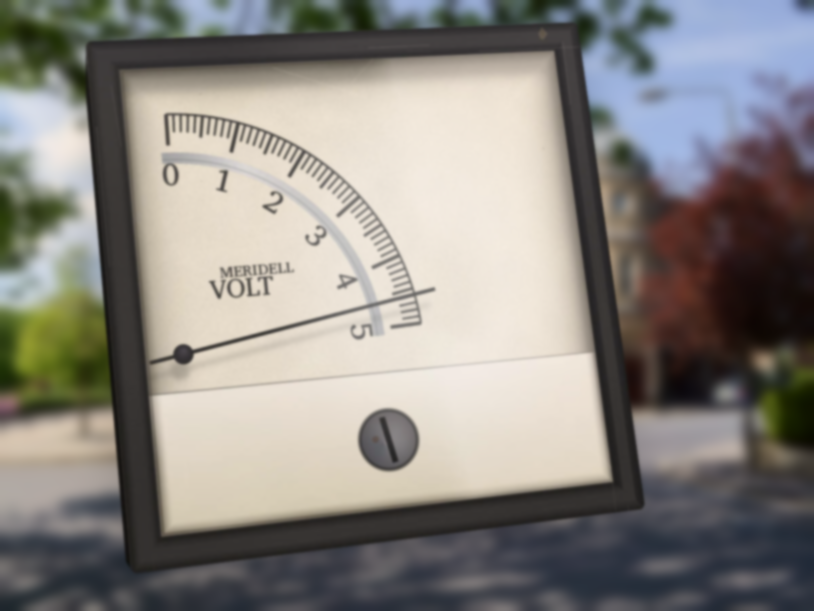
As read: **4.6** V
